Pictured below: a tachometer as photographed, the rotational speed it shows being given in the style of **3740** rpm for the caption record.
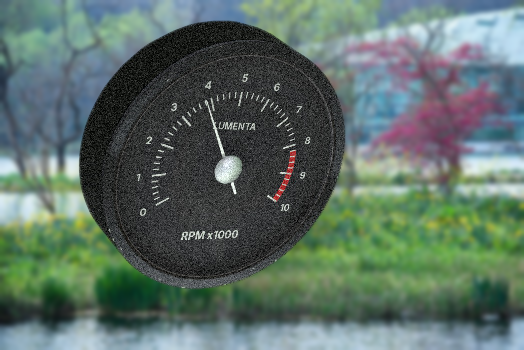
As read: **3800** rpm
